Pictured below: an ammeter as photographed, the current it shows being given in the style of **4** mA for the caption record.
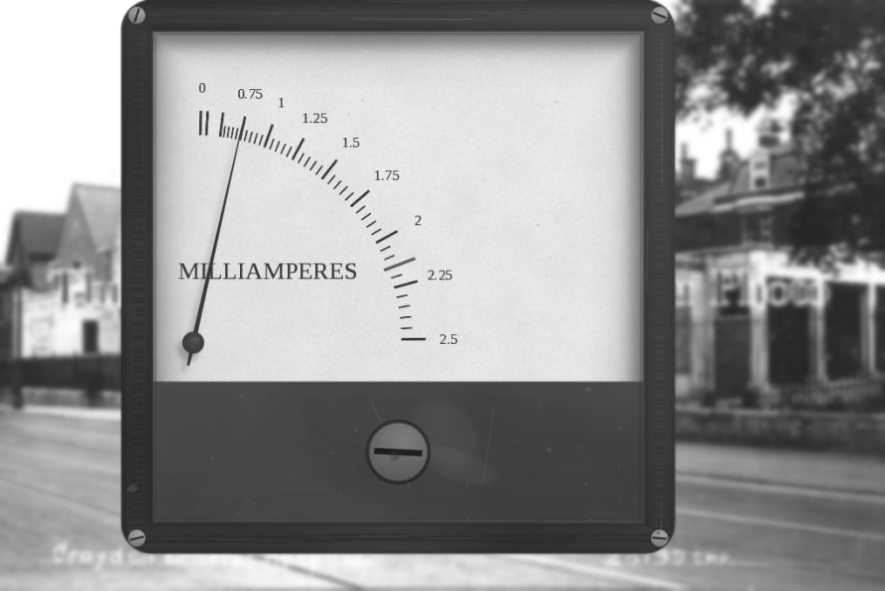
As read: **0.75** mA
